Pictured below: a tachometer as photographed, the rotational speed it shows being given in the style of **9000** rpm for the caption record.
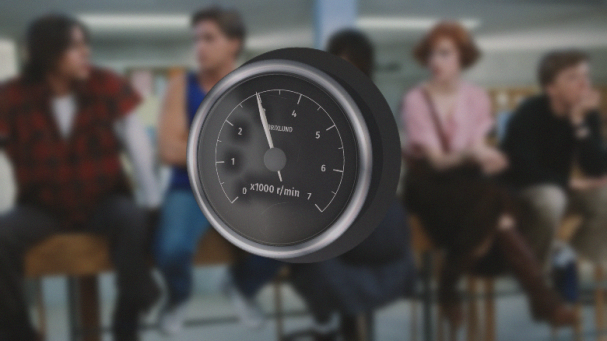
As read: **3000** rpm
